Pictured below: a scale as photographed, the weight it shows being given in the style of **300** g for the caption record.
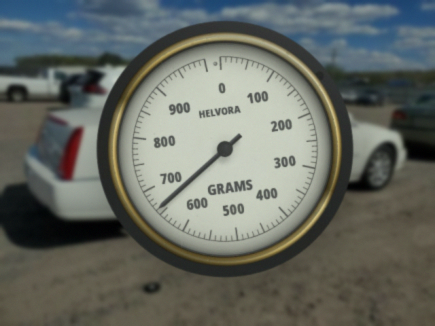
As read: **660** g
